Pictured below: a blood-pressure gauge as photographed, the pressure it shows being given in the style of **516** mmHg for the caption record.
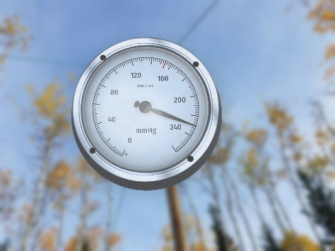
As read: **230** mmHg
